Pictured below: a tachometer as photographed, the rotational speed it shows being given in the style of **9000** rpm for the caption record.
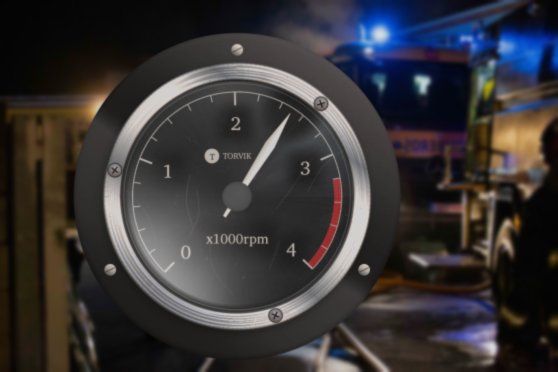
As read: **2500** rpm
